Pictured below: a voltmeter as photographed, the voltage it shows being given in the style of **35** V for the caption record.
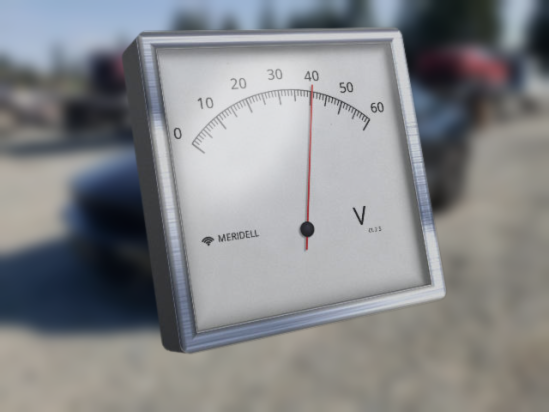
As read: **40** V
